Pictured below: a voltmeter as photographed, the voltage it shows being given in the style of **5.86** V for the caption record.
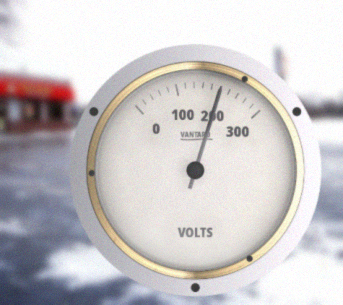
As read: **200** V
